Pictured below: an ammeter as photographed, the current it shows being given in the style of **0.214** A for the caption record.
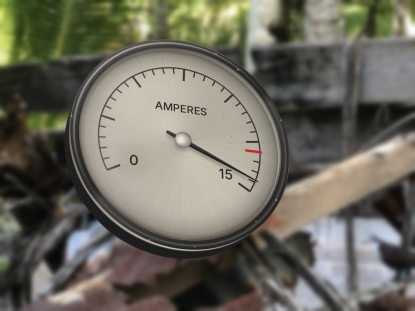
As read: **14.5** A
